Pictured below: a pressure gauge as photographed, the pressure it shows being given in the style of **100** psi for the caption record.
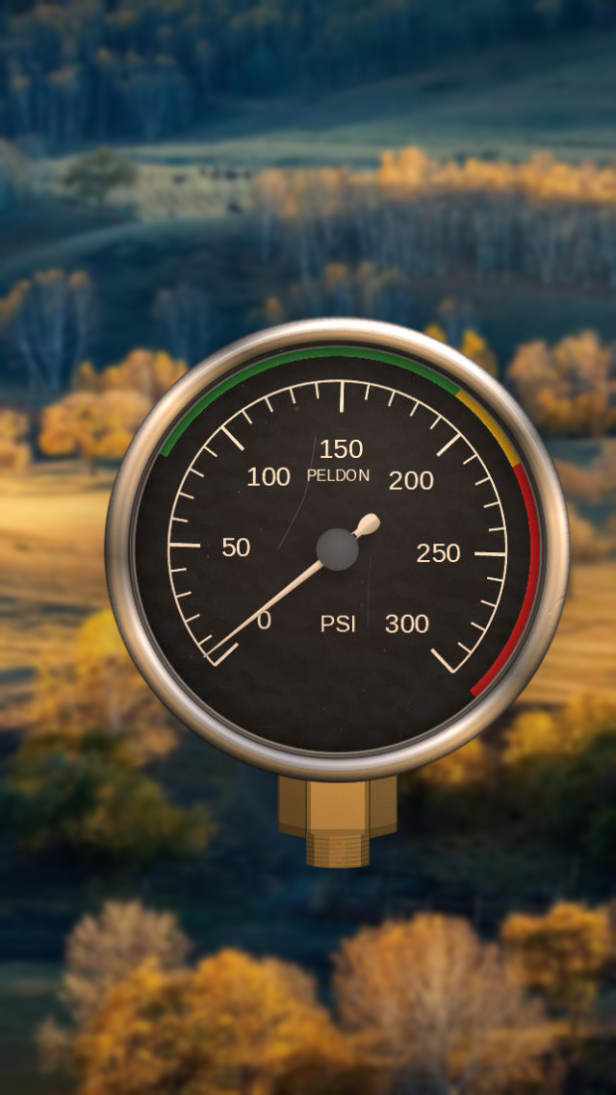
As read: **5** psi
